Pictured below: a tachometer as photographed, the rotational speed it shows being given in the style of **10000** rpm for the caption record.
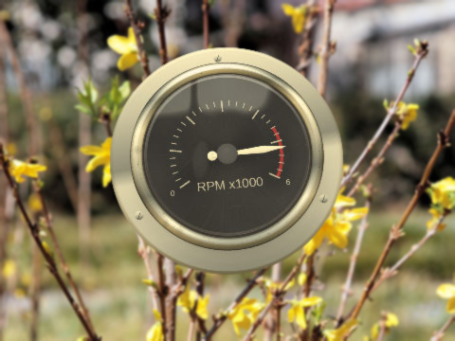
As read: **5200** rpm
